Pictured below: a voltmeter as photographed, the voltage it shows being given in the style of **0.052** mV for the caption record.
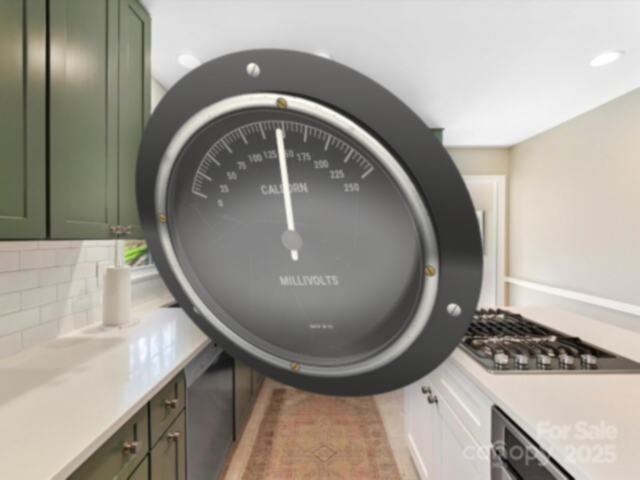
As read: **150** mV
